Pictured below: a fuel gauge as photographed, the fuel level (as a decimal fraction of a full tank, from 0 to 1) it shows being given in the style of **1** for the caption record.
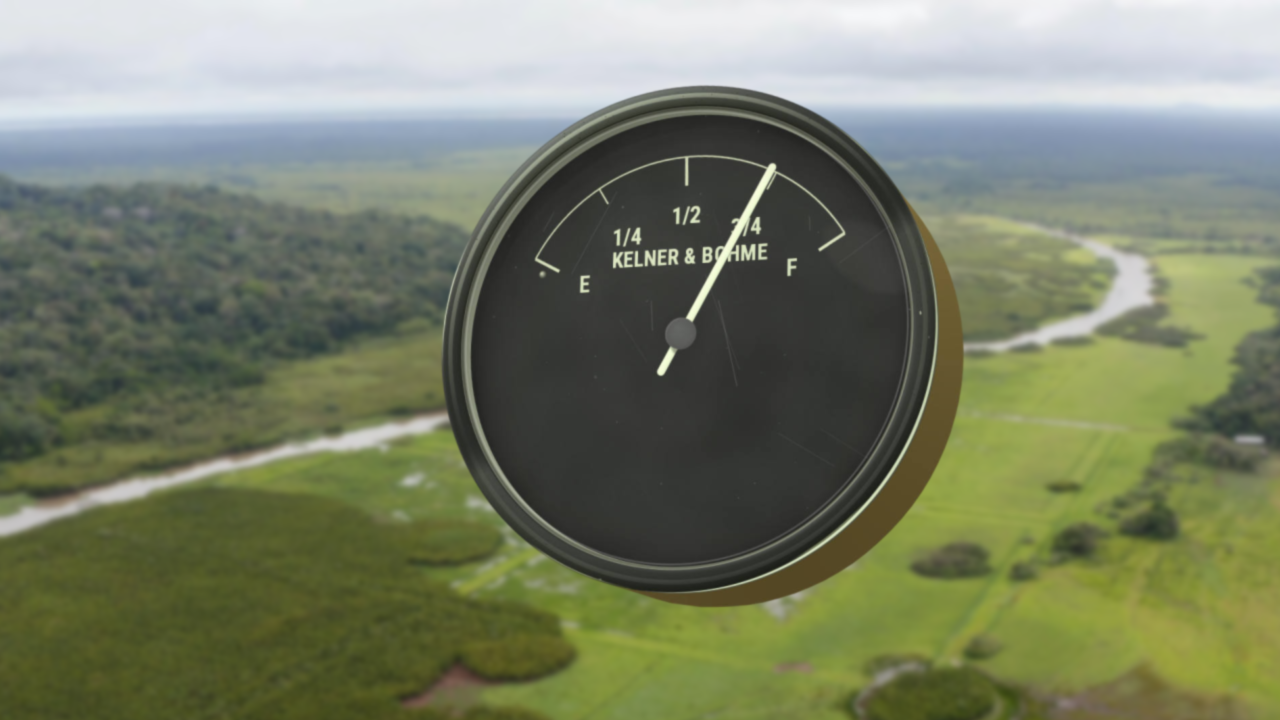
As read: **0.75**
